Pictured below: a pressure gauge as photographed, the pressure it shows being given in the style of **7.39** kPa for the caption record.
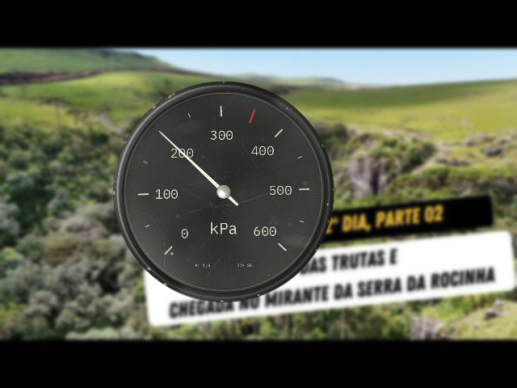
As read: **200** kPa
